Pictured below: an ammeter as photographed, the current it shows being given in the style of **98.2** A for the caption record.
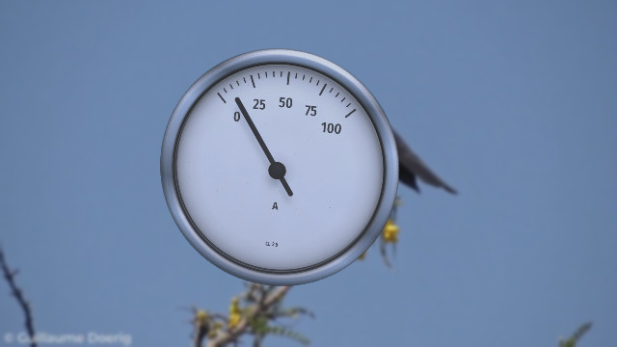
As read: **10** A
